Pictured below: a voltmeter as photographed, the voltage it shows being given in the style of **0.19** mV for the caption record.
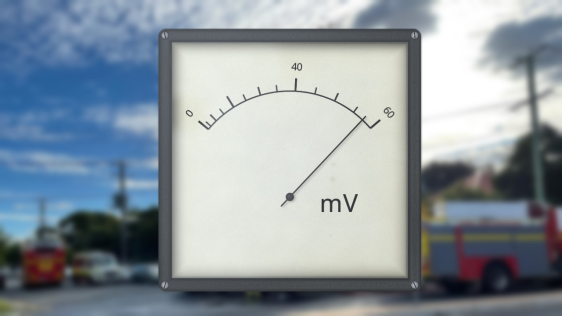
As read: **57.5** mV
